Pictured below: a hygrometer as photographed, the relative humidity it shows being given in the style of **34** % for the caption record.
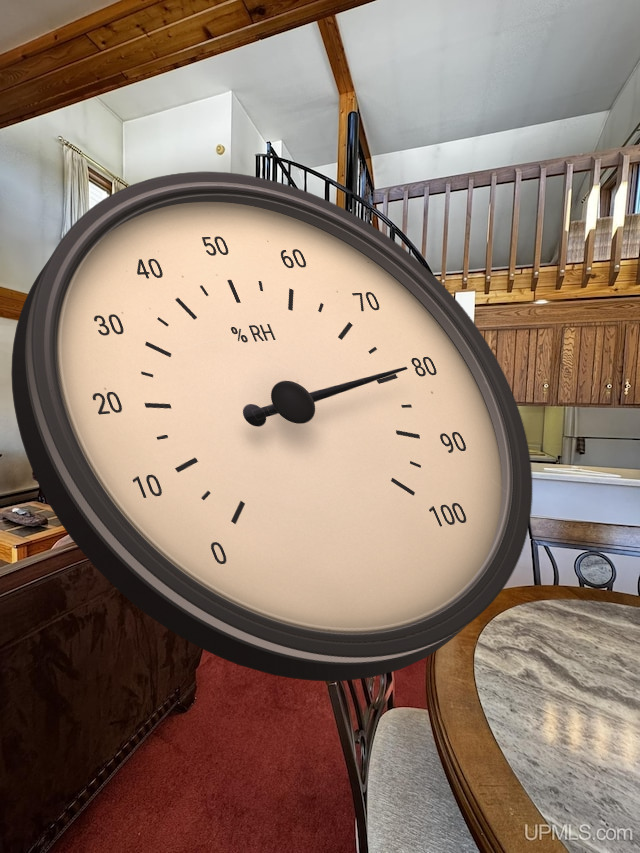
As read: **80** %
